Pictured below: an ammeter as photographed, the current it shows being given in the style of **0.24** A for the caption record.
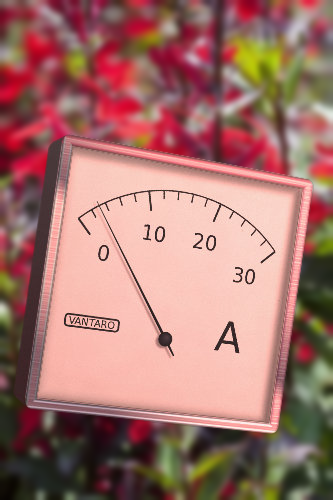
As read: **3** A
